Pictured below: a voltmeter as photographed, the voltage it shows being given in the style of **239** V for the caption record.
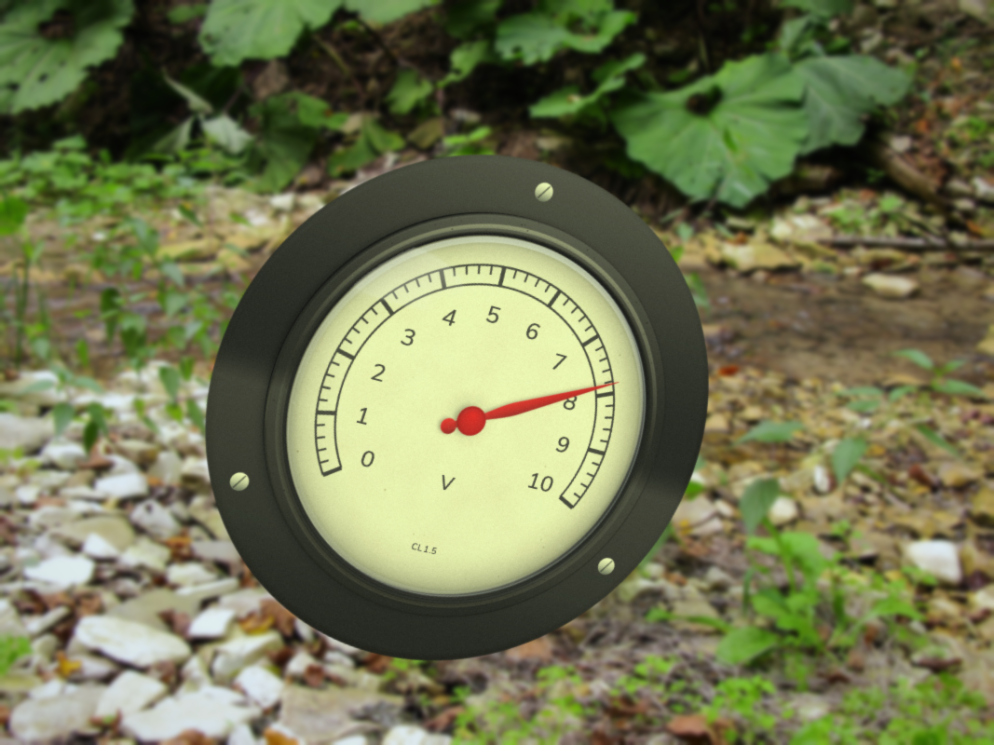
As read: **7.8** V
